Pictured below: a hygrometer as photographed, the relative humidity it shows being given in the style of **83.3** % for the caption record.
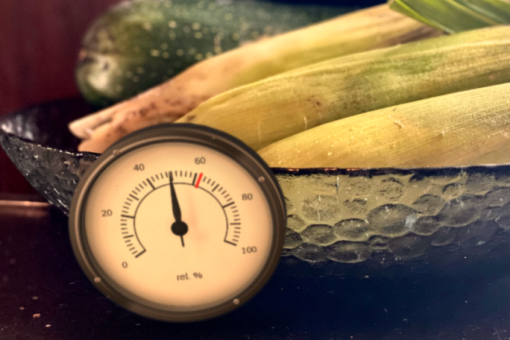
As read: **50** %
